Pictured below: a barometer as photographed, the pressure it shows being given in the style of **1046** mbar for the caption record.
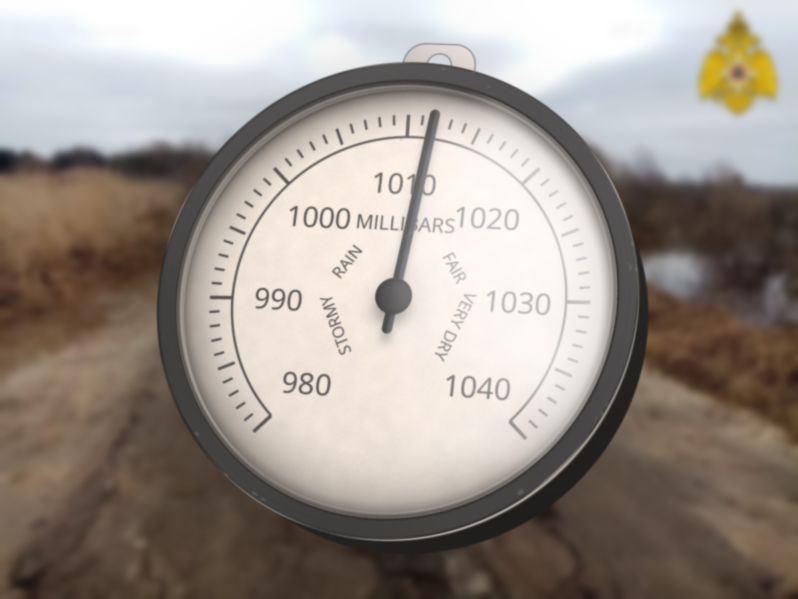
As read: **1012** mbar
